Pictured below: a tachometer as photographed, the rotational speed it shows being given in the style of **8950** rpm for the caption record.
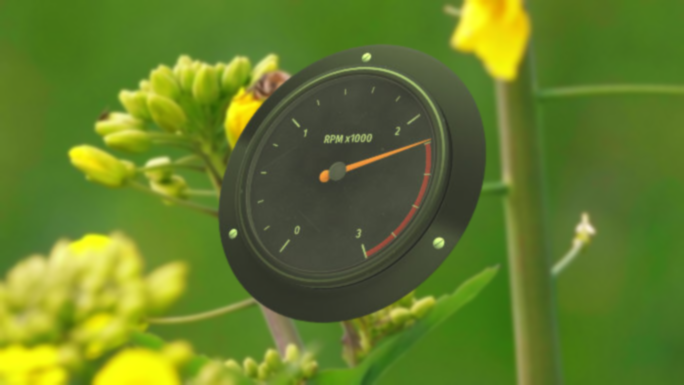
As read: **2200** rpm
